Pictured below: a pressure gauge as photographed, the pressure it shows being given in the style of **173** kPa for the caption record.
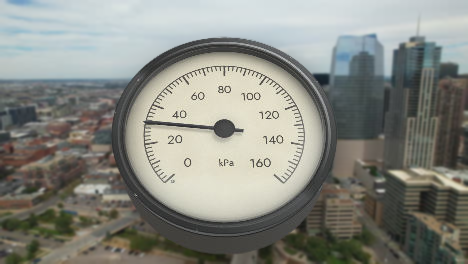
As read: **30** kPa
